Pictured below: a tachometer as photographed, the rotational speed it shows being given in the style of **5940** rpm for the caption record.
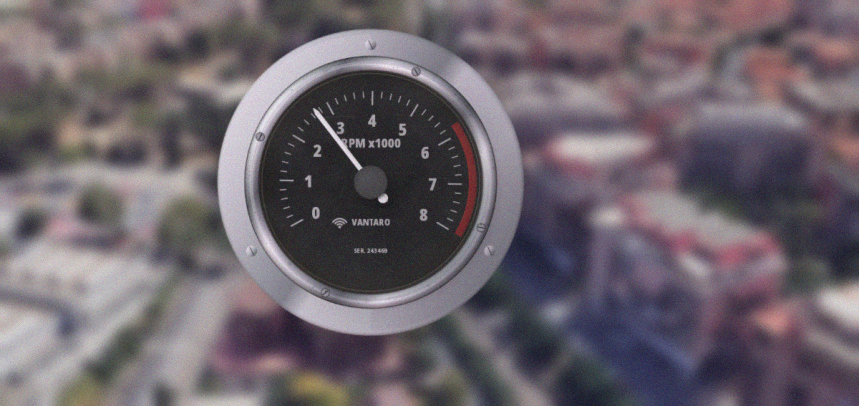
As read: **2700** rpm
